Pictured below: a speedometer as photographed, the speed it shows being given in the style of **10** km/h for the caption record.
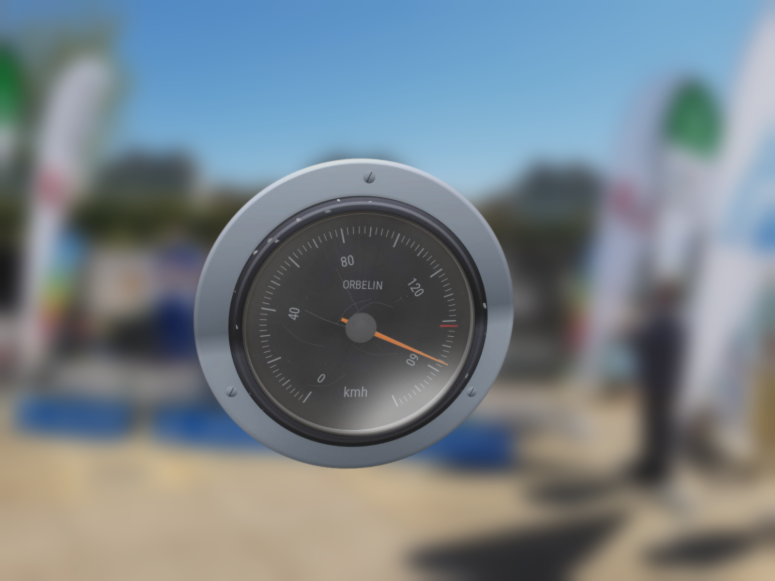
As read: **156** km/h
